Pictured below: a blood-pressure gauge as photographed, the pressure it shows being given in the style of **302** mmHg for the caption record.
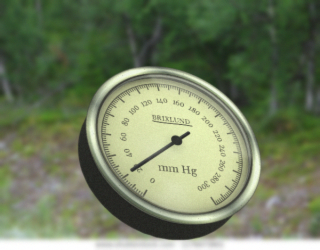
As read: **20** mmHg
